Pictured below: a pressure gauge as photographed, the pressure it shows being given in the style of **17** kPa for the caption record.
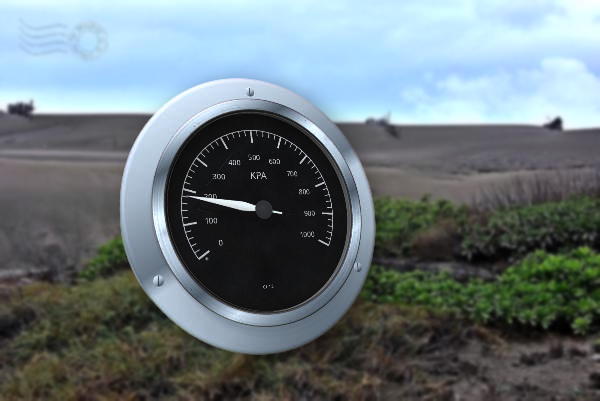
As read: **180** kPa
